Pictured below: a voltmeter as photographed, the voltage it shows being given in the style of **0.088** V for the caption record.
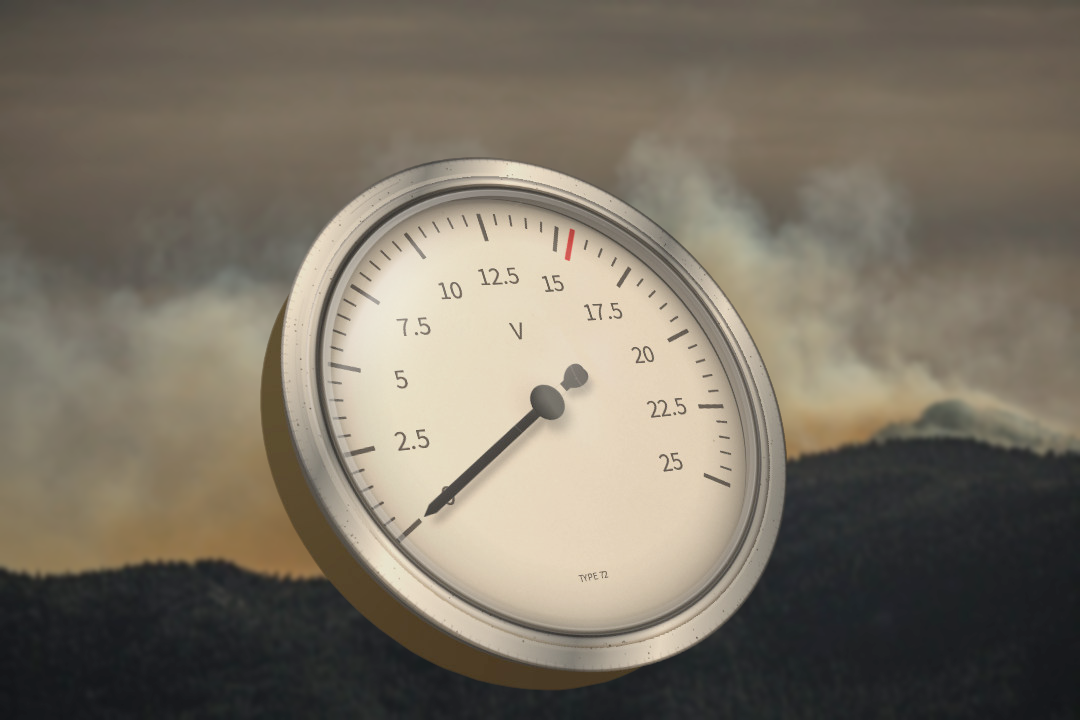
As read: **0** V
